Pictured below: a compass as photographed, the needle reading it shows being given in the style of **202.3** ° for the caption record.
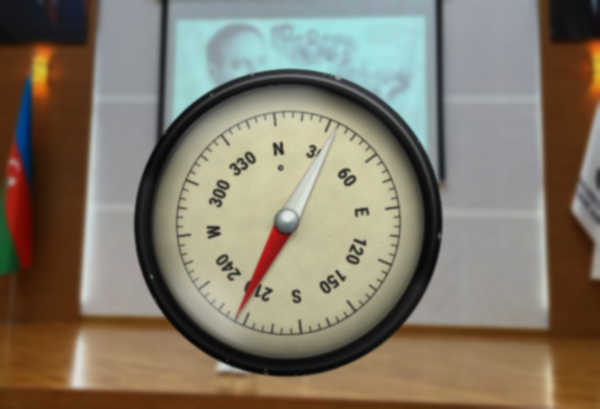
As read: **215** °
